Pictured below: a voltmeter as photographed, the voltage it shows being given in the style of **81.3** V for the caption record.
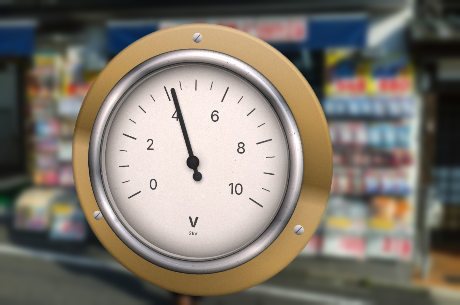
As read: **4.25** V
